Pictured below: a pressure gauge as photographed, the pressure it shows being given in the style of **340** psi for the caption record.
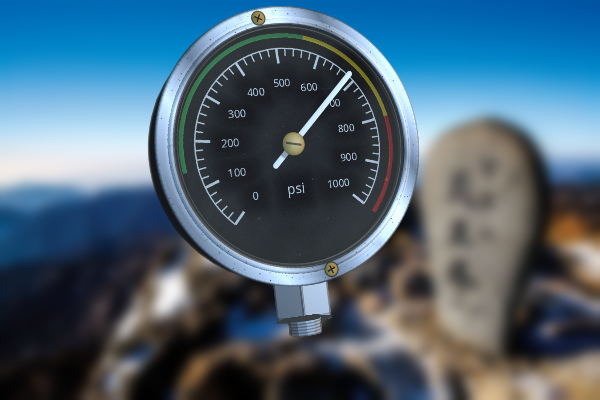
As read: **680** psi
